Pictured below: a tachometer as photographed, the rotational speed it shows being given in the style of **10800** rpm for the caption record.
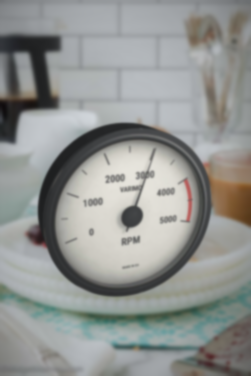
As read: **3000** rpm
